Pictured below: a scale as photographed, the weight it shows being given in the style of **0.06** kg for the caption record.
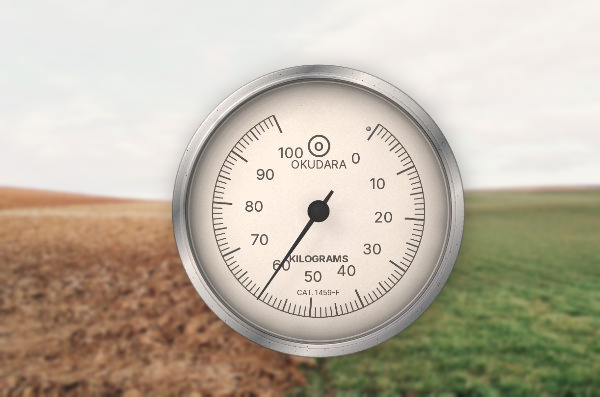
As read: **60** kg
